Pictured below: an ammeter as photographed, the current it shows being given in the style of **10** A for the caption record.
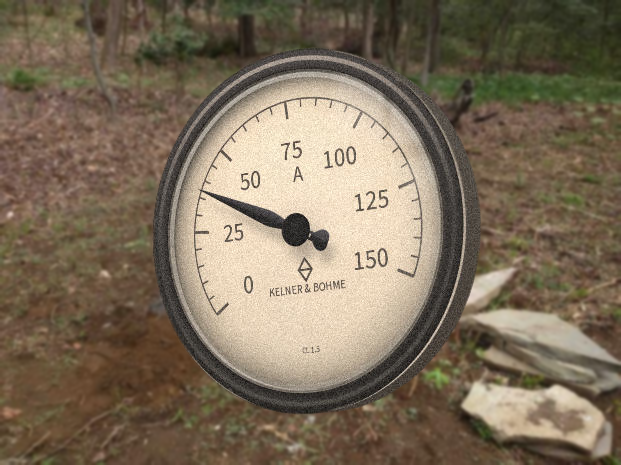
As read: **37.5** A
